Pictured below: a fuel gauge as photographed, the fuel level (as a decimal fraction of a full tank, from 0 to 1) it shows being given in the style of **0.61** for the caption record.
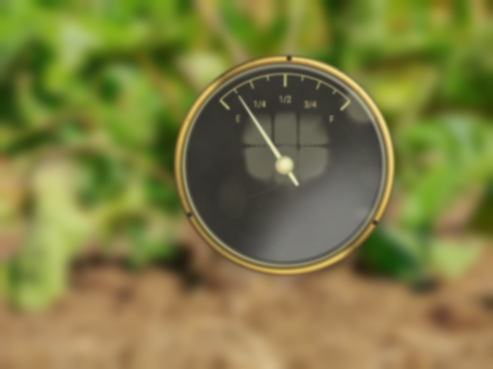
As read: **0.125**
